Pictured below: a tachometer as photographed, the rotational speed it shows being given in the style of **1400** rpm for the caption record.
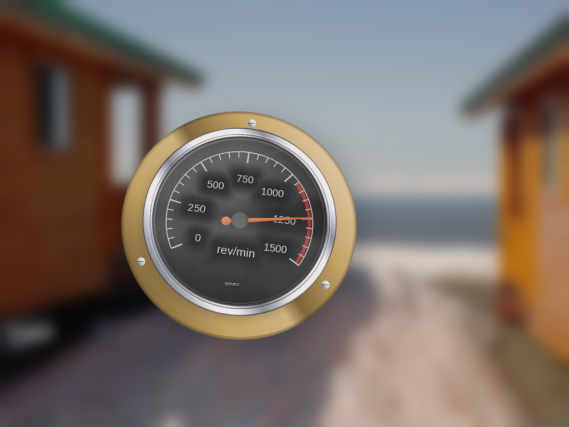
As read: **1250** rpm
